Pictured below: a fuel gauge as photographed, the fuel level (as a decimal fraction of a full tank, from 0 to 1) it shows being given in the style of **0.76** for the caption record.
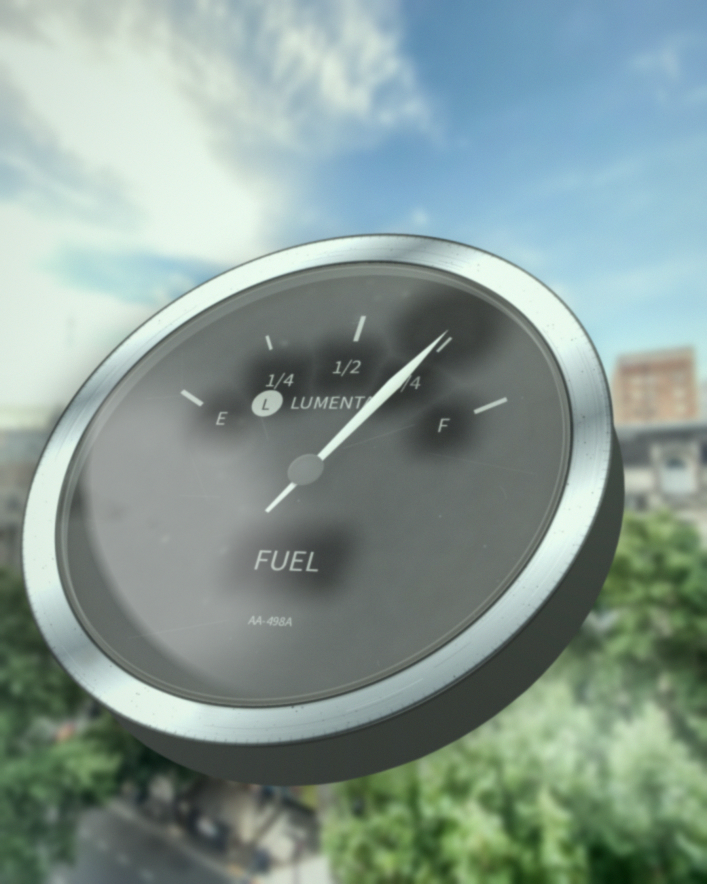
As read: **0.75**
